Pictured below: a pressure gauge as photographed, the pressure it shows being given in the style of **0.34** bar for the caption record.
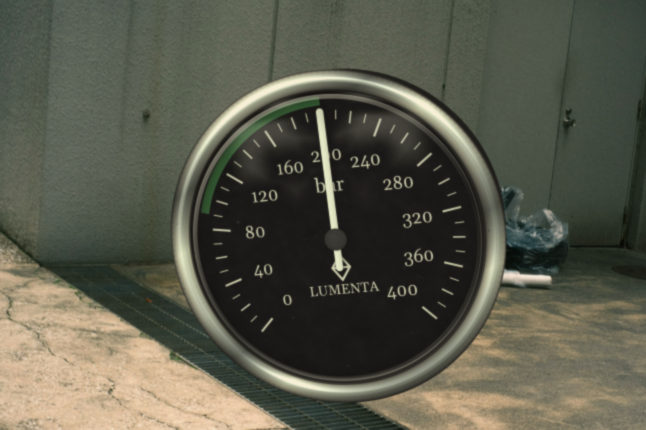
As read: **200** bar
